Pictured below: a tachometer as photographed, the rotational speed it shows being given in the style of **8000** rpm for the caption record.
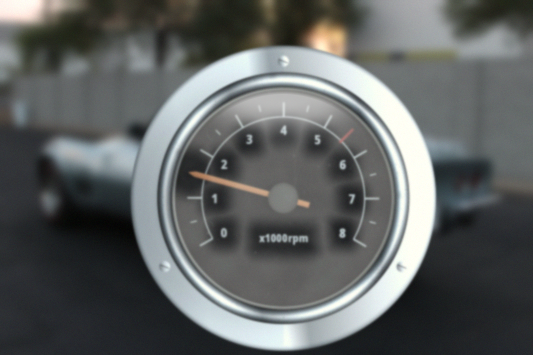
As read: **1500** rpm
